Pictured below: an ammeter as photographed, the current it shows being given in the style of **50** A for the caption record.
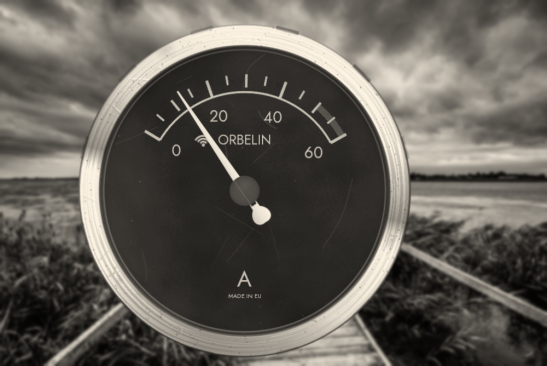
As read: **12.5** A
